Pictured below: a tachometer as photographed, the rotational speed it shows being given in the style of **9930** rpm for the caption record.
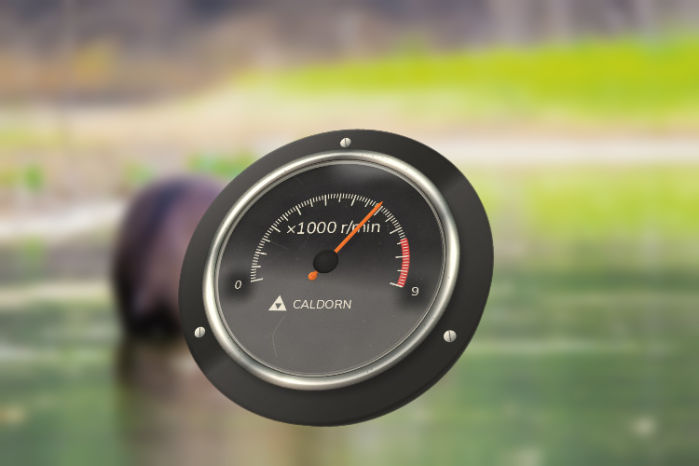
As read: **6000** rpm
